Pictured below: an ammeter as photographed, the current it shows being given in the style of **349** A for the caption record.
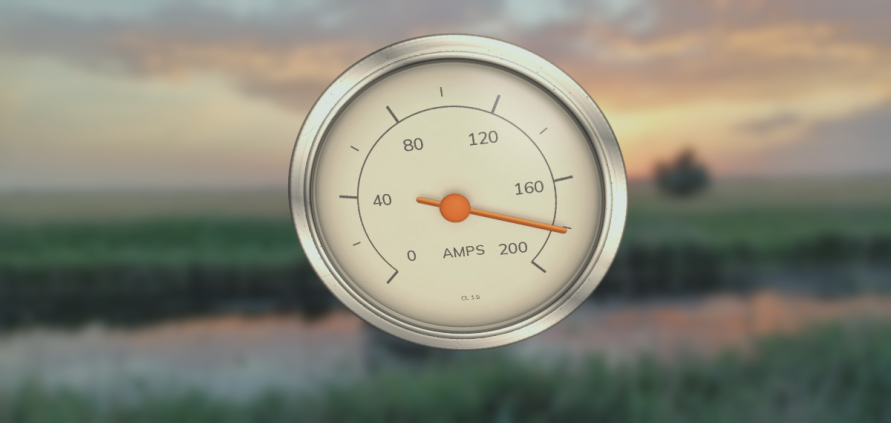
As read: **180** A
